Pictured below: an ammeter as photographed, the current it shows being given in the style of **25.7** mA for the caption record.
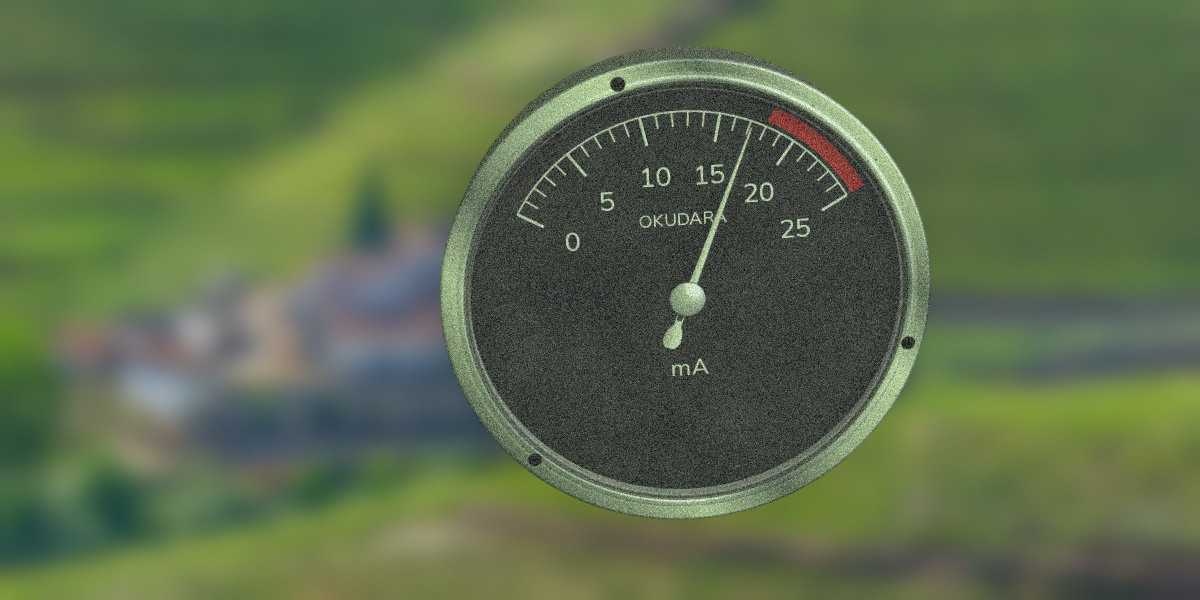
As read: **17** mA
